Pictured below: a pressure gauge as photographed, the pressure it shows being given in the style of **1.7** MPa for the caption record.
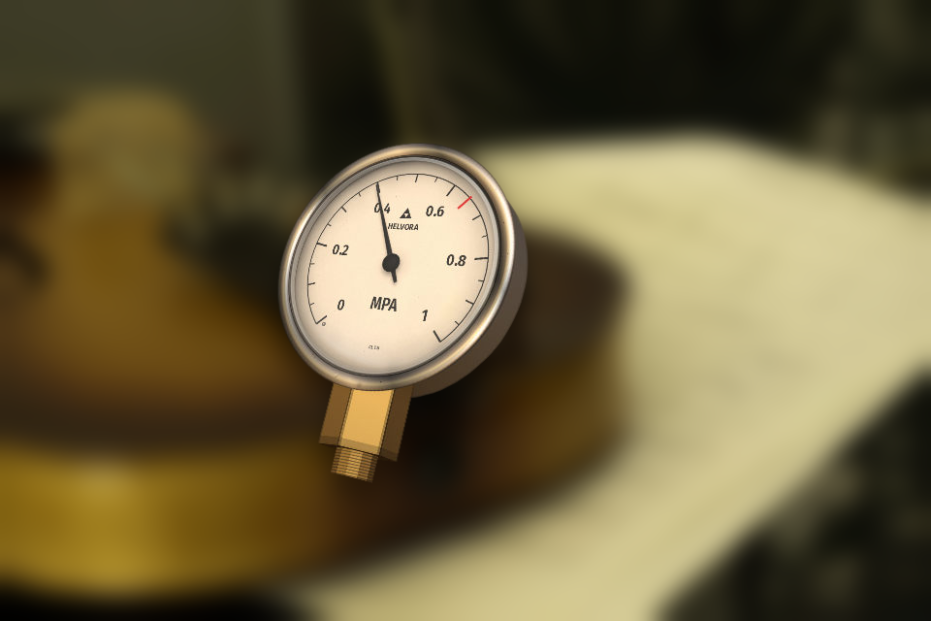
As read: **0.4** MPa
